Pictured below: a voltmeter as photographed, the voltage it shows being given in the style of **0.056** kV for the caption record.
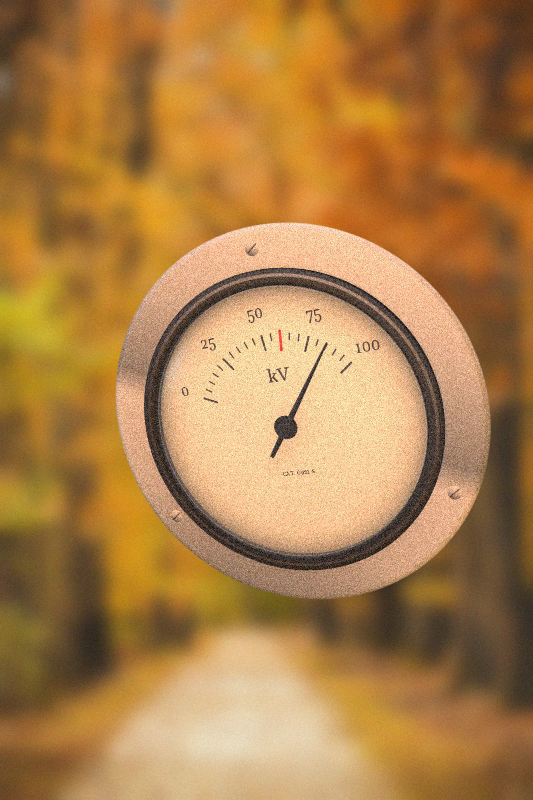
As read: **85** kV
